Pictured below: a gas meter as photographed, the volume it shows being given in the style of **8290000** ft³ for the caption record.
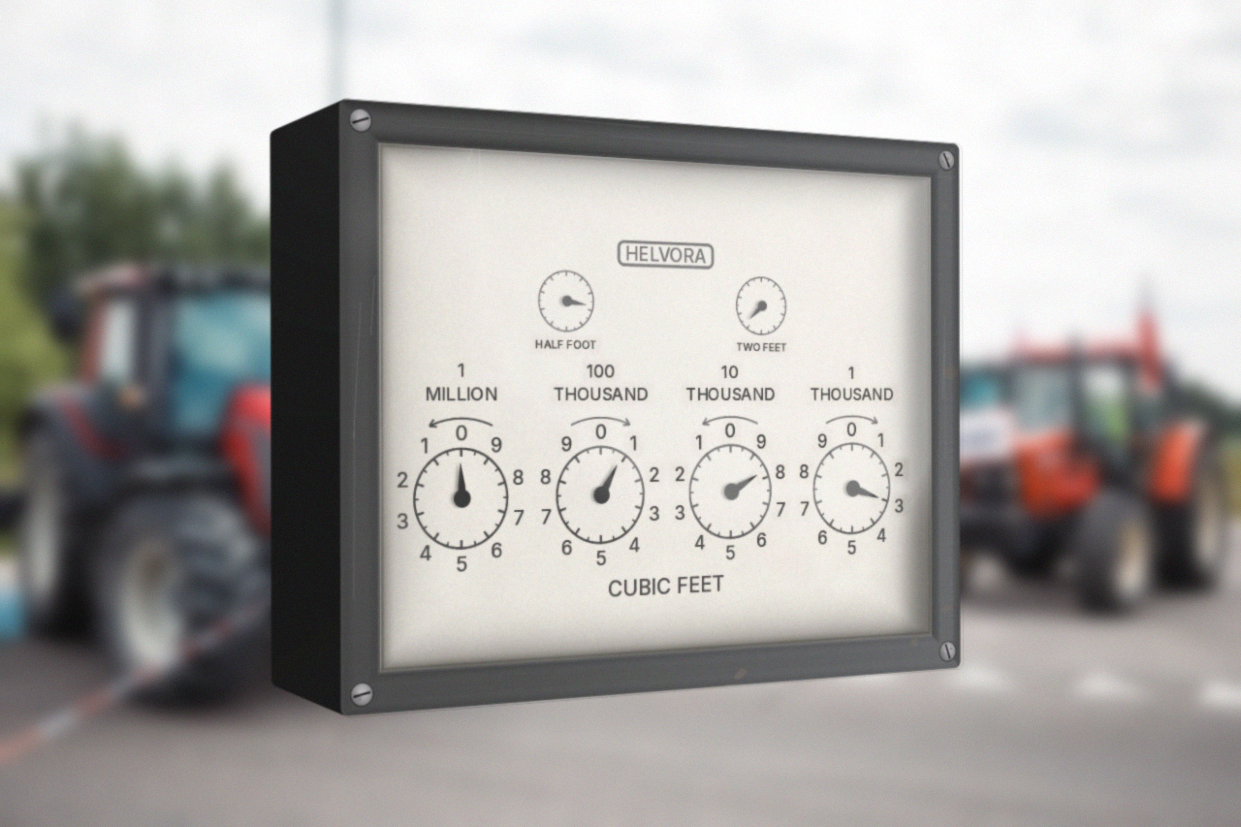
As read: **8300** ft³
